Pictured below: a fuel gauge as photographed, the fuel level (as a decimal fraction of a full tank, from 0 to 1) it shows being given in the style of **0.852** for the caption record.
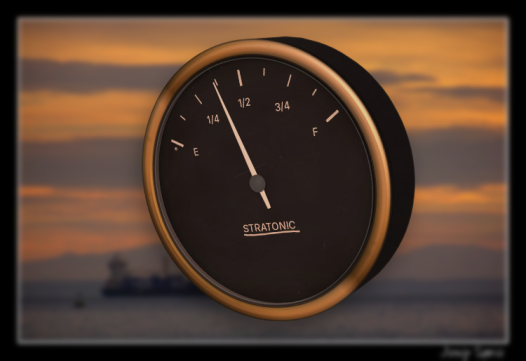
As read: **0.375**
